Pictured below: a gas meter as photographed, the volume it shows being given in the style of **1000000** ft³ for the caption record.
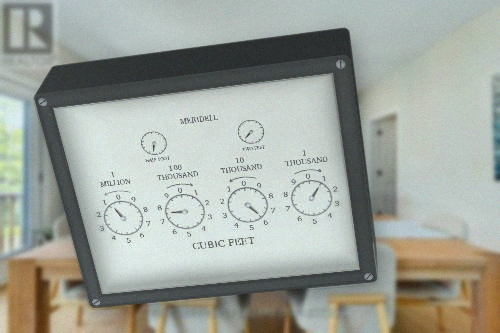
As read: **76100** ft³
